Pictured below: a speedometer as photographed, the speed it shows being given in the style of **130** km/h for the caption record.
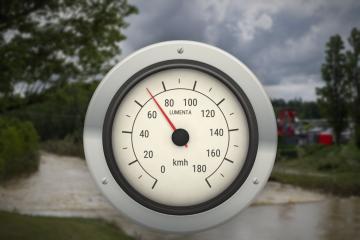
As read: **70** km/h
